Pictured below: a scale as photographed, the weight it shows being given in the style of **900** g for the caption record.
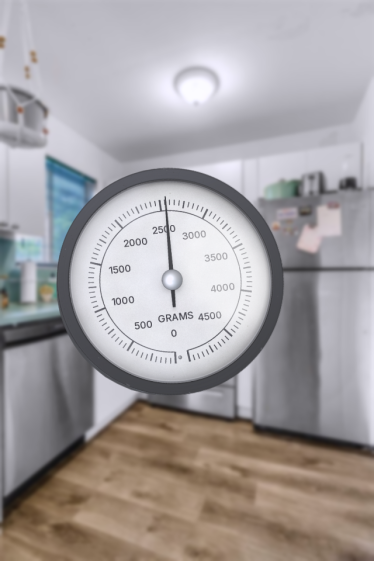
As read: **2550** g
